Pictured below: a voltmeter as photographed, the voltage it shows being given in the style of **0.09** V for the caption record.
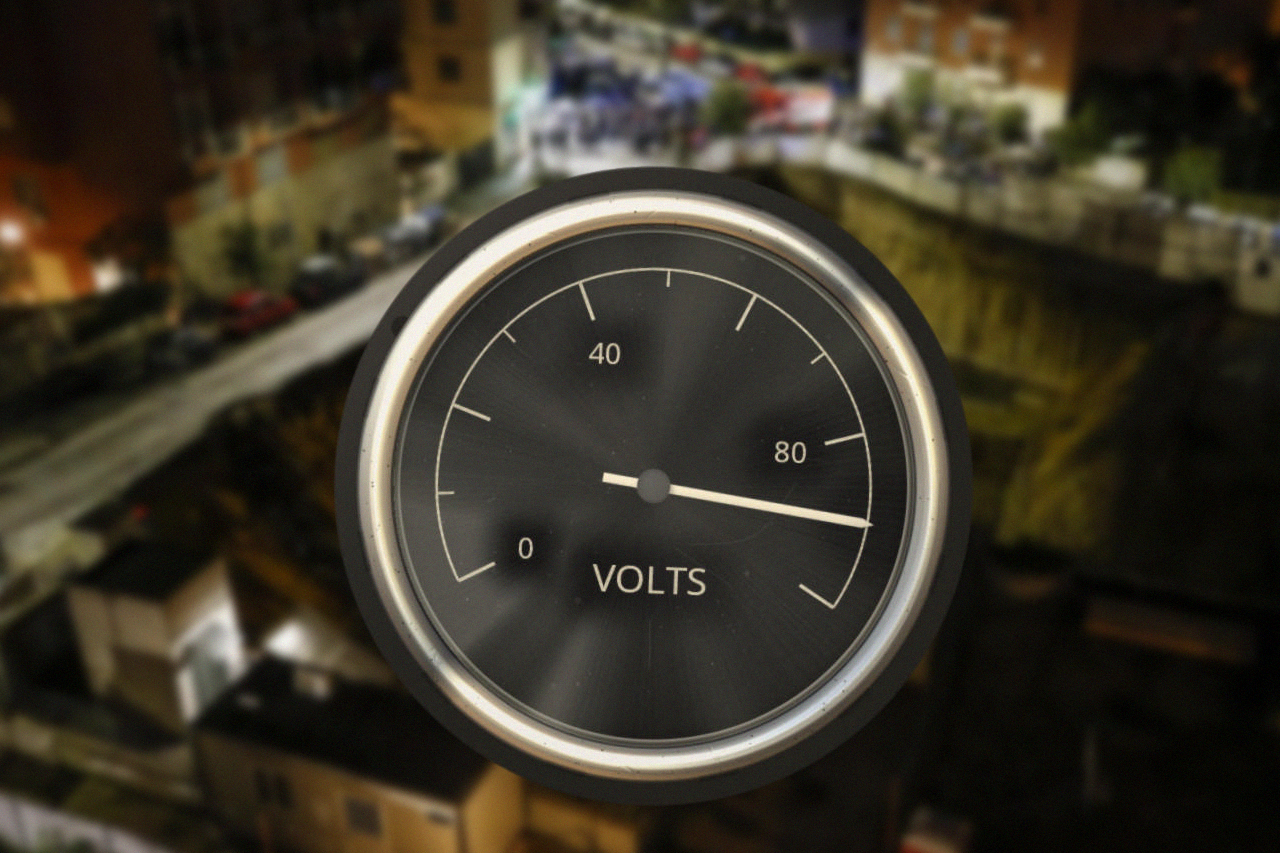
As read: **90** V
